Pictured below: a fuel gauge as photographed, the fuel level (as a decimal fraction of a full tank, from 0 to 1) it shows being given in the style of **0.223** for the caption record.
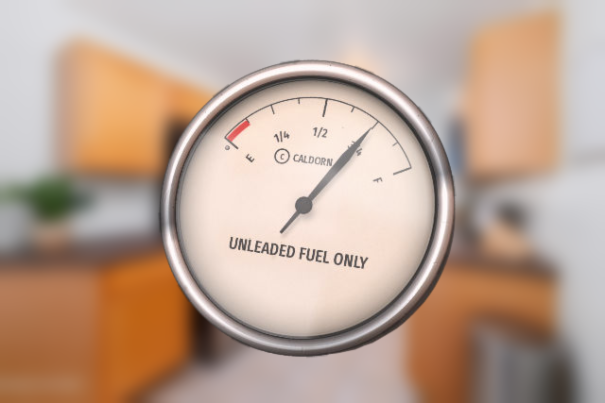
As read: **0.75**
